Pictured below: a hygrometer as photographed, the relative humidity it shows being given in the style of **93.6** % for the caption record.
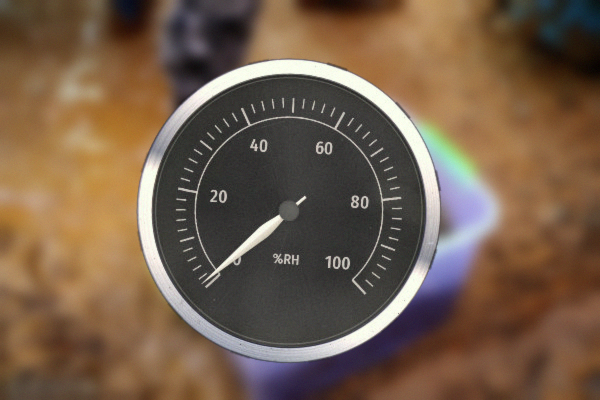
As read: **1** %
